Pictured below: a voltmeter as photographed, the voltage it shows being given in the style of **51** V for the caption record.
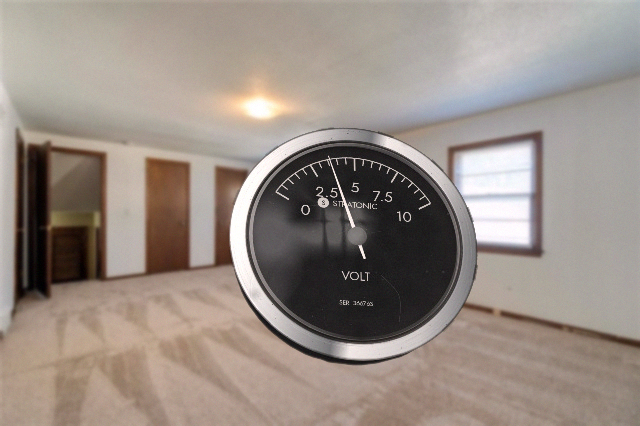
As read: **3.5** V
